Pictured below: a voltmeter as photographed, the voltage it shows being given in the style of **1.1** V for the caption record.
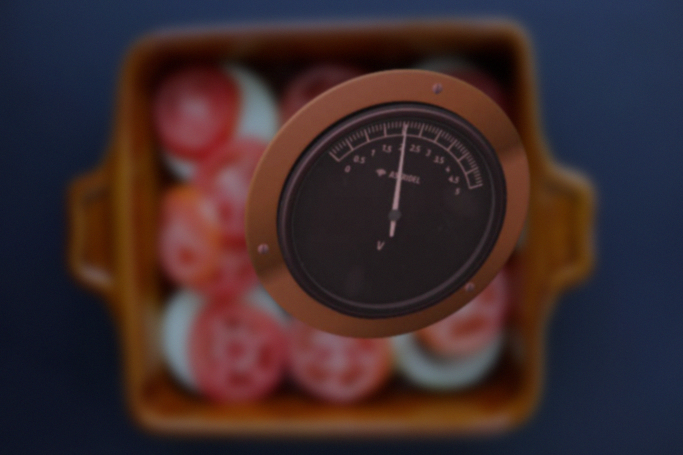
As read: **2** V
